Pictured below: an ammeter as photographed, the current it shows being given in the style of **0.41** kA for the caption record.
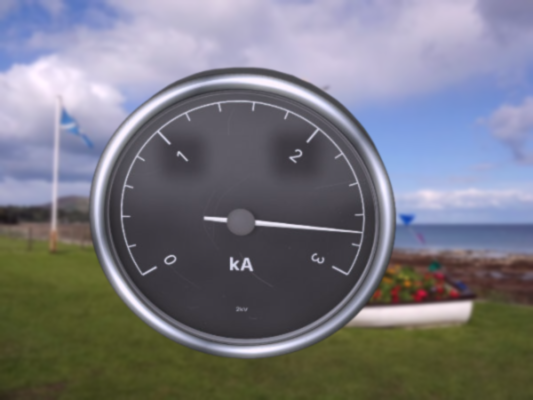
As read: **2.7** kA
